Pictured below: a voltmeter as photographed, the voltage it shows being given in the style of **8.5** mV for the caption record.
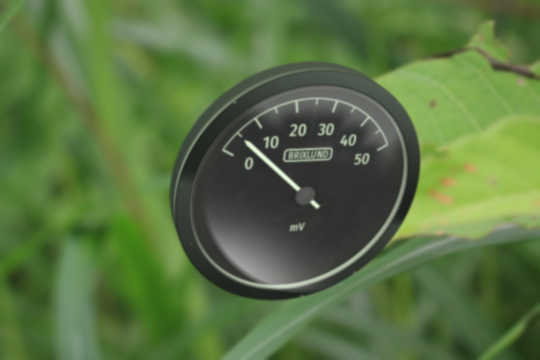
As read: **5** mV
